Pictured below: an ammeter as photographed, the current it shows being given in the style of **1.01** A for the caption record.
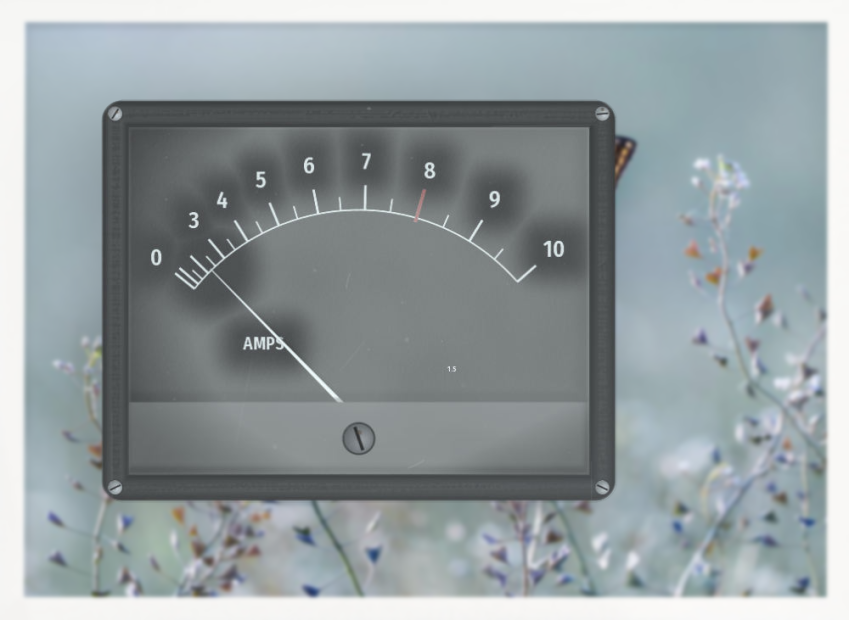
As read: **2.25** A
